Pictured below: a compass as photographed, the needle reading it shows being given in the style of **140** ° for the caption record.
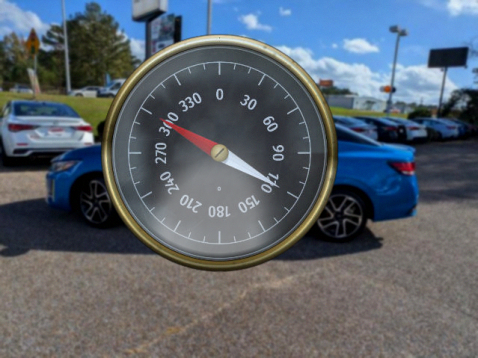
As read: **300** °
